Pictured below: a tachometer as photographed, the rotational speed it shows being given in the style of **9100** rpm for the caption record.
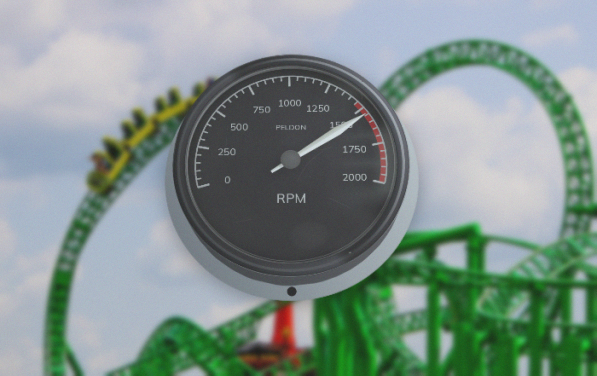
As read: **1550** rpm
